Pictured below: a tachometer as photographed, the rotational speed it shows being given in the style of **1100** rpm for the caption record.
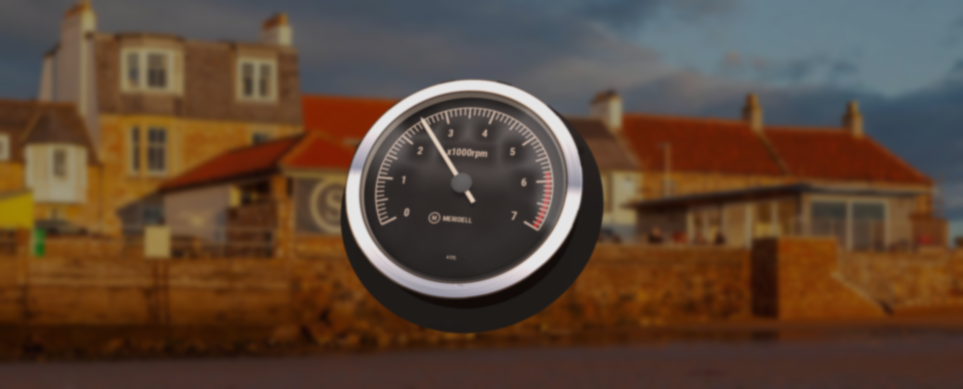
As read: **2500** rpm
